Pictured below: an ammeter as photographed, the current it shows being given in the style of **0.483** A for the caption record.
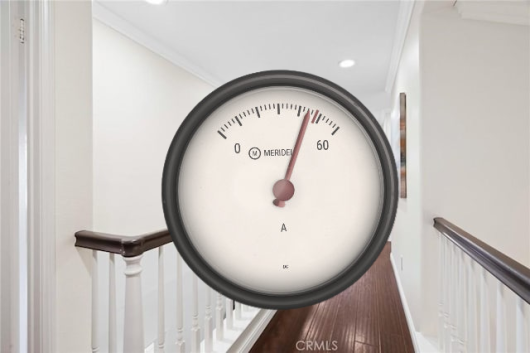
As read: **44** A
